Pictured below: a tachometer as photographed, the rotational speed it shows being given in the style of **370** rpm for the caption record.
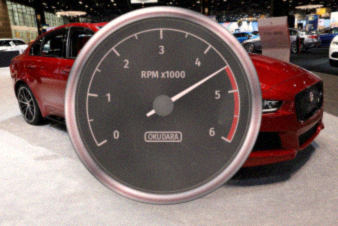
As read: **4500** rpm
